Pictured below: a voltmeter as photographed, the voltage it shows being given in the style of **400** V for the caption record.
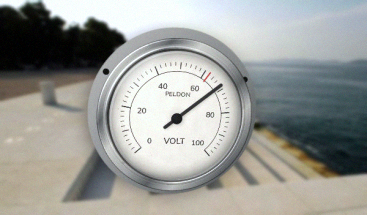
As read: **68** V
